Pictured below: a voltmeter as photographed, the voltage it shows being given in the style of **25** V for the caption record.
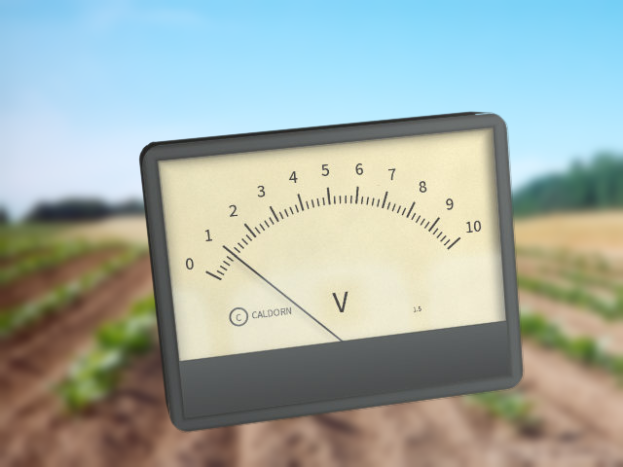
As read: **1** V
